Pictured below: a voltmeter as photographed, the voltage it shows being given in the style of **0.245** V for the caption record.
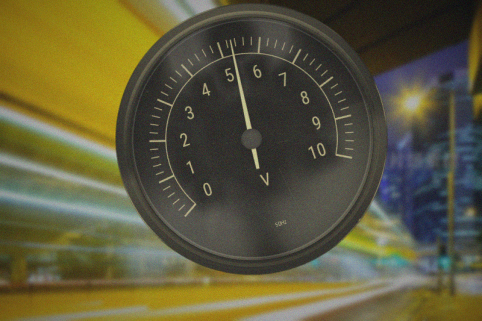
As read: **5.3** V
